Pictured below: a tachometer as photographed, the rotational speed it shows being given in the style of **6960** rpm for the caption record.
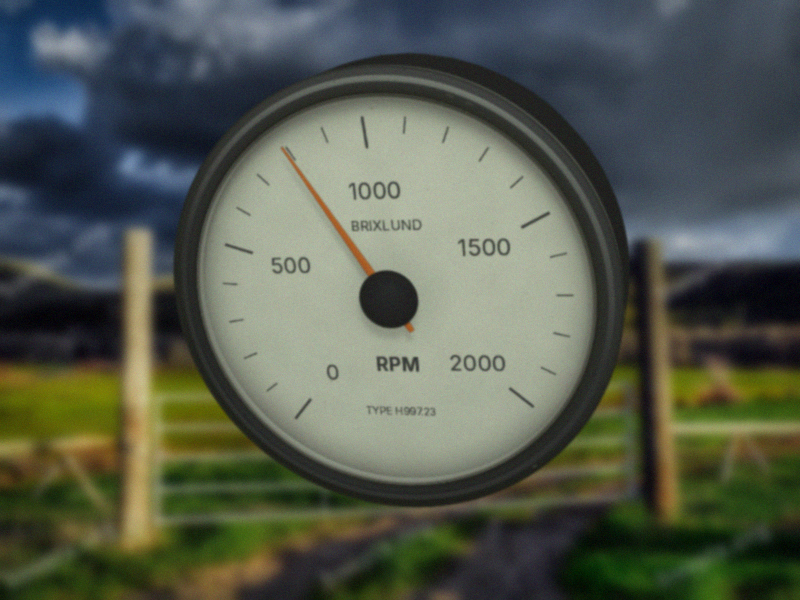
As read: **800** rpm
